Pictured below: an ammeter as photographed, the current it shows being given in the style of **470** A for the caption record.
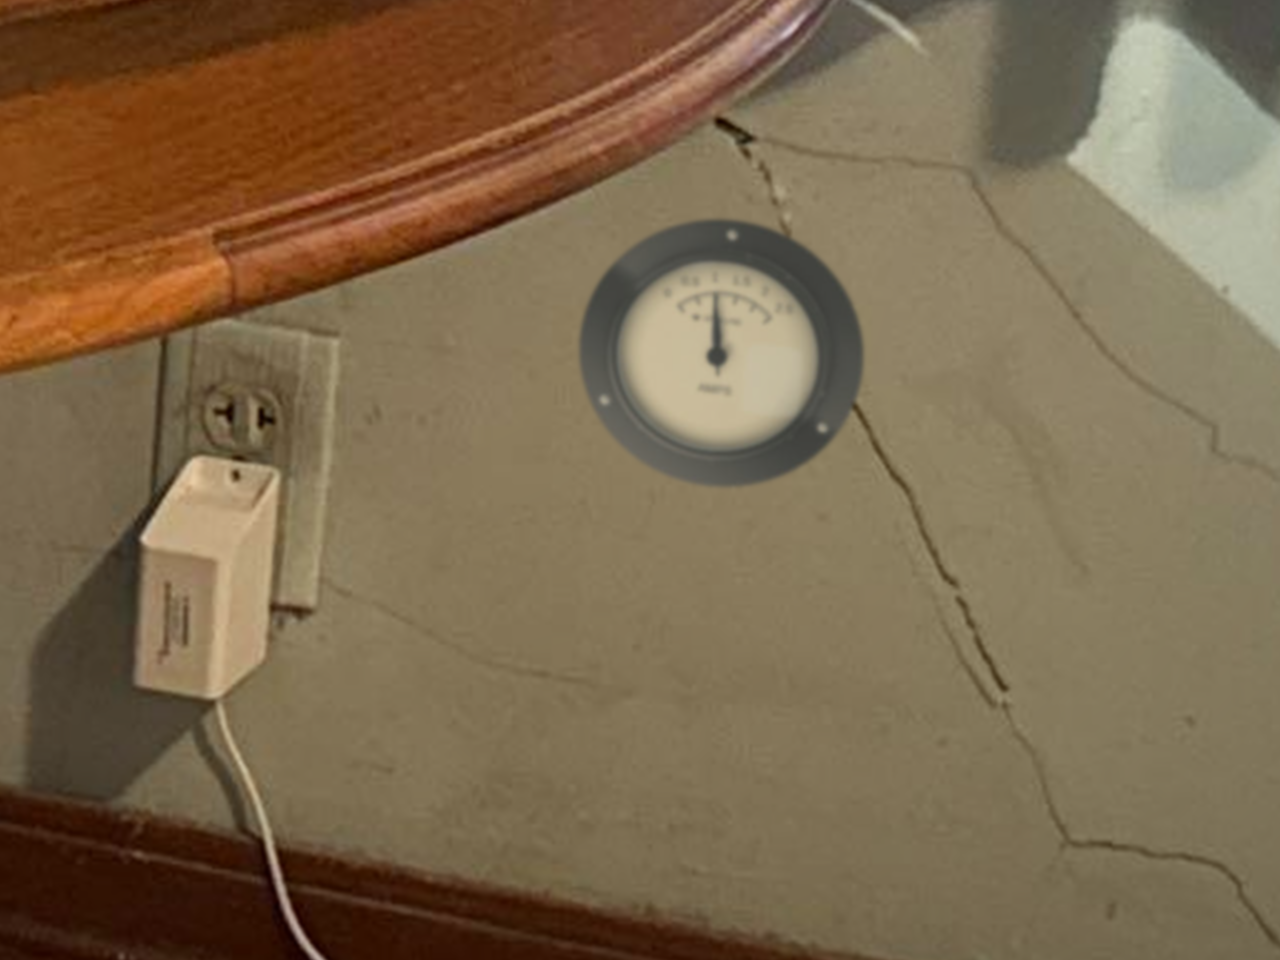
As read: **1** A
